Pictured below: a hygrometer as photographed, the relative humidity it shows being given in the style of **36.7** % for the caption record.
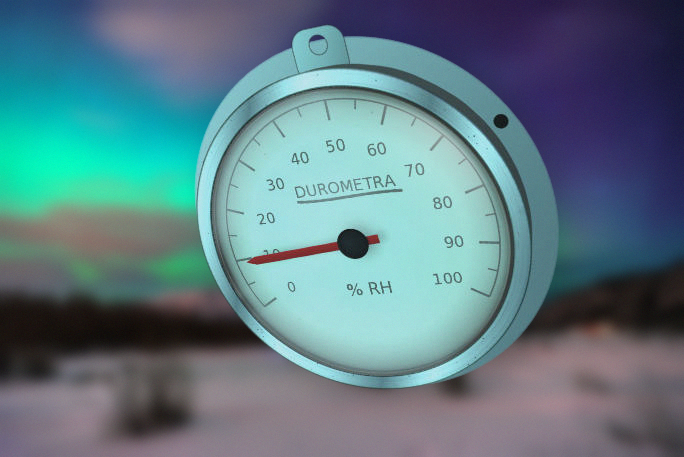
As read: **10** %
